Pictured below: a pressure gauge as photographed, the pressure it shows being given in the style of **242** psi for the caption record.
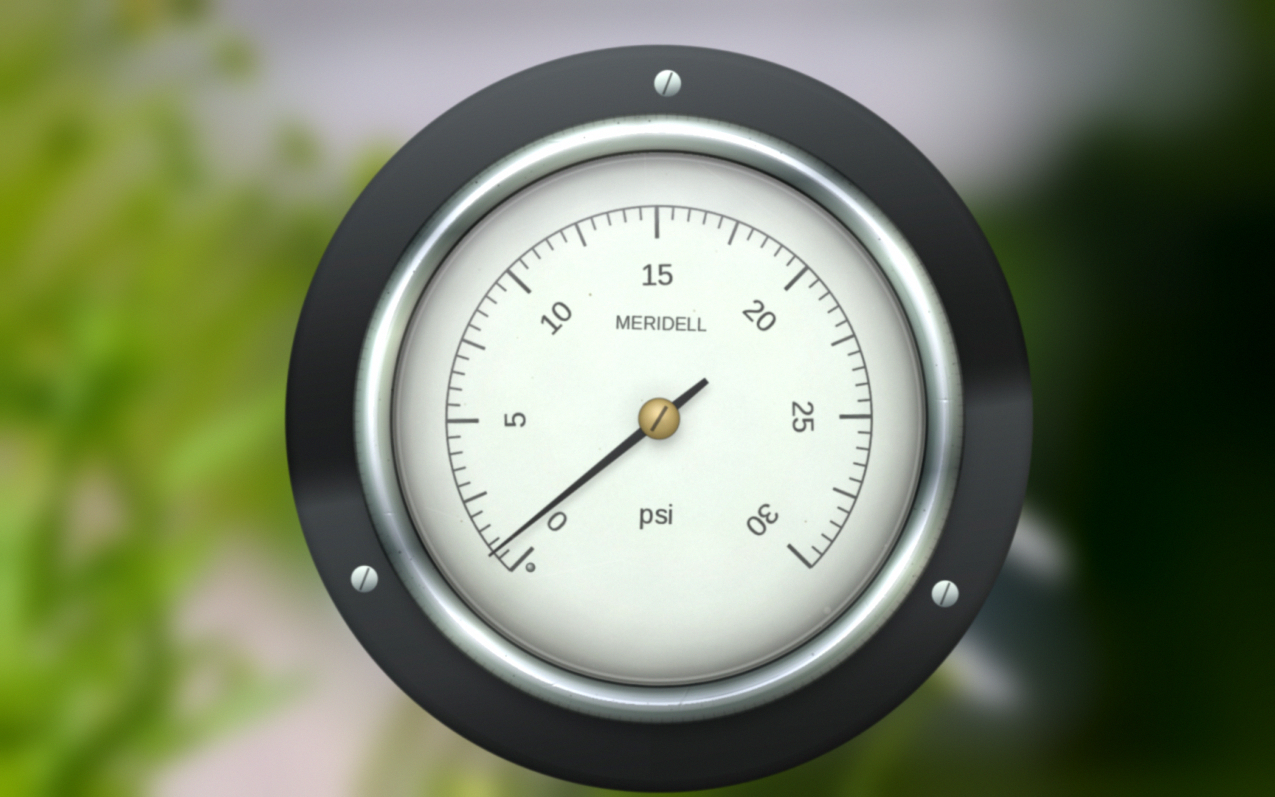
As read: **0.75** psi
